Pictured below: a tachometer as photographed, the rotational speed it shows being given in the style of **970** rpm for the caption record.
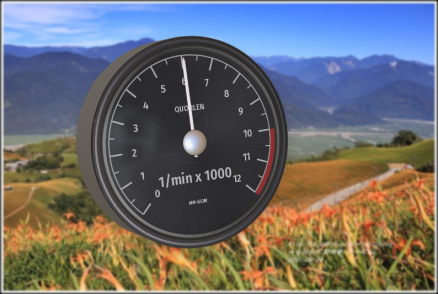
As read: **6000** rpm
